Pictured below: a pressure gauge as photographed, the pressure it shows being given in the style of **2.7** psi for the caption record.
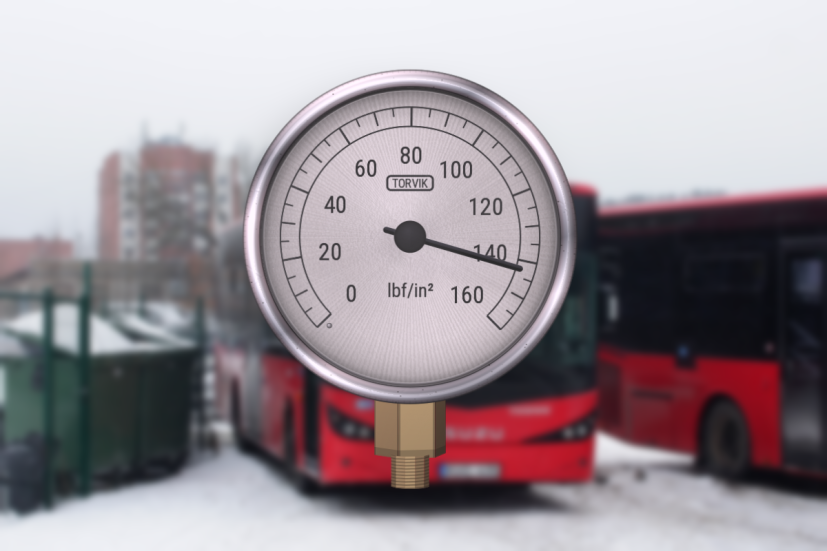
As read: **142.5** psi
